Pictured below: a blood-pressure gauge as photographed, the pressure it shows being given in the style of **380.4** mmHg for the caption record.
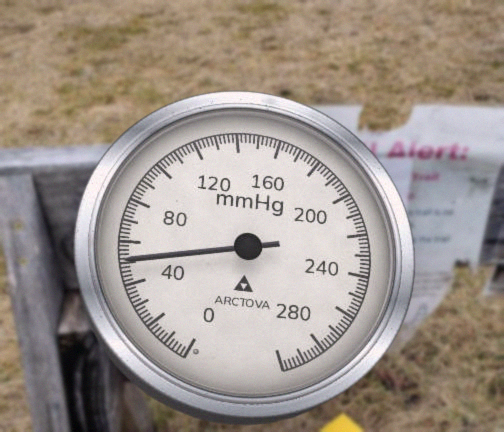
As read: **50** mmHg
